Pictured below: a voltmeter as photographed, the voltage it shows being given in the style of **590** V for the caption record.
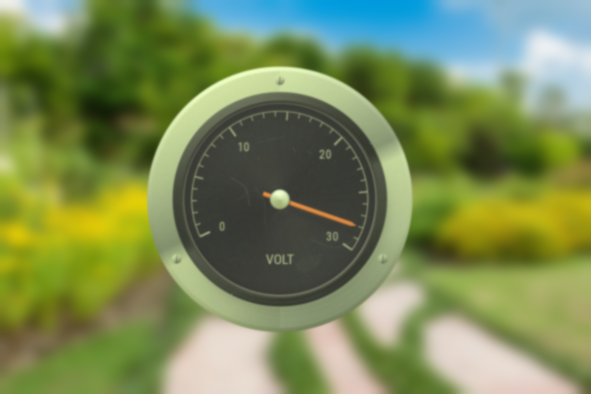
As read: **28** V
